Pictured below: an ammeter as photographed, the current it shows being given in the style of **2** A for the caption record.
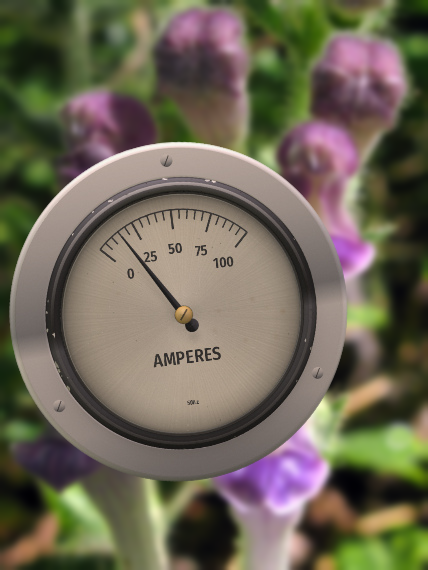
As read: **15** A
